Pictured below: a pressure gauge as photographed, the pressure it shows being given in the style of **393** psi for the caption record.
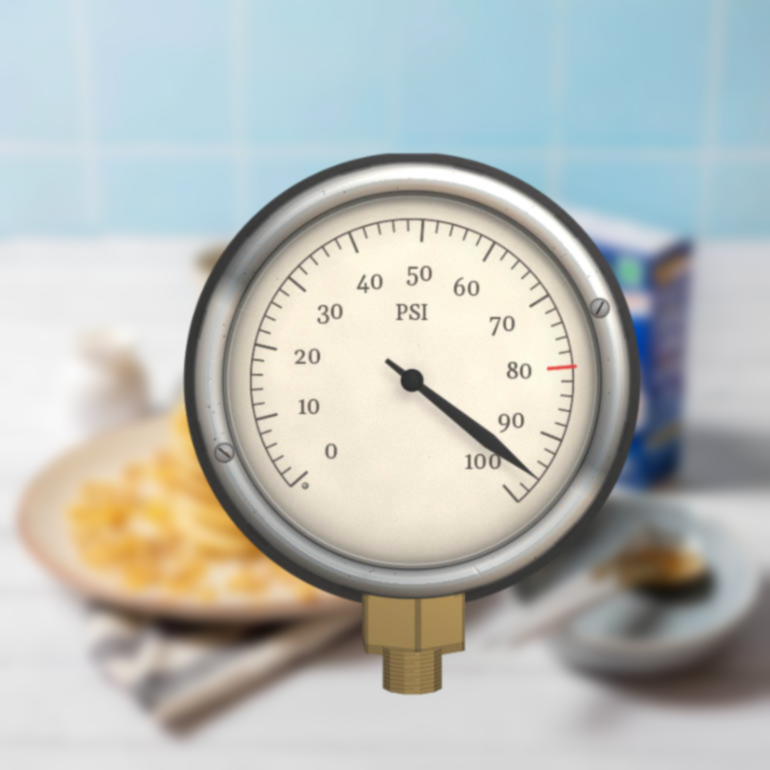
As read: **96** psi
